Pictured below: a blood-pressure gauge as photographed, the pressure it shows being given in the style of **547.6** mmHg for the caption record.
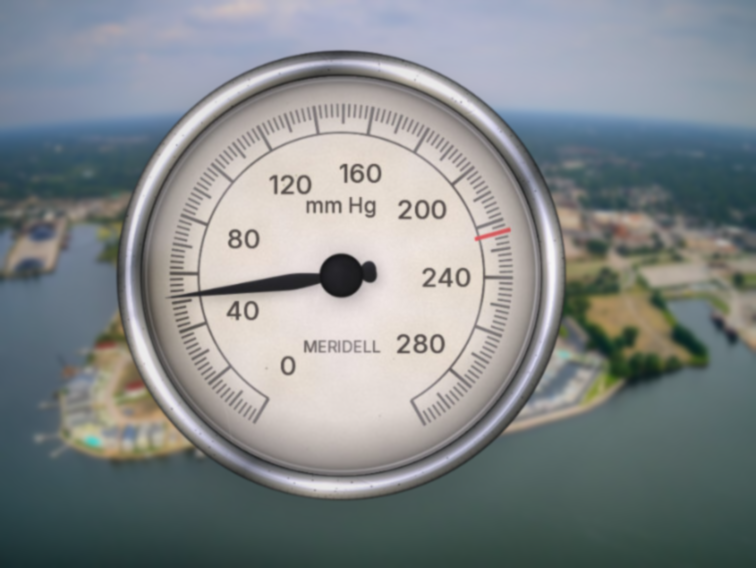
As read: **52** mmHg
